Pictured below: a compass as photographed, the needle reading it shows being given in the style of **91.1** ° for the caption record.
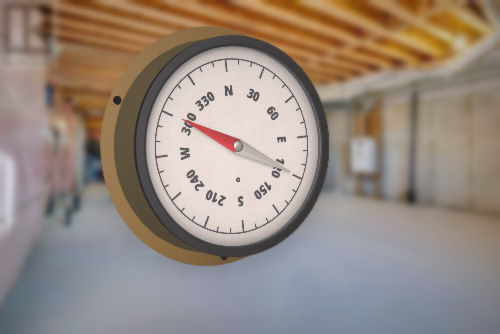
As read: **300** °
